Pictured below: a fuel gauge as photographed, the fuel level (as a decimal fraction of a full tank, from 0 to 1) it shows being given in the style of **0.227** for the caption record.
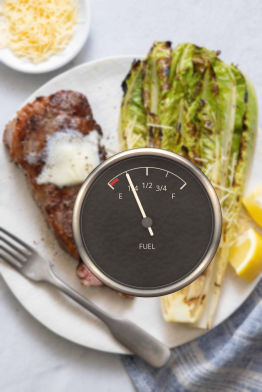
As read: **0.25**
